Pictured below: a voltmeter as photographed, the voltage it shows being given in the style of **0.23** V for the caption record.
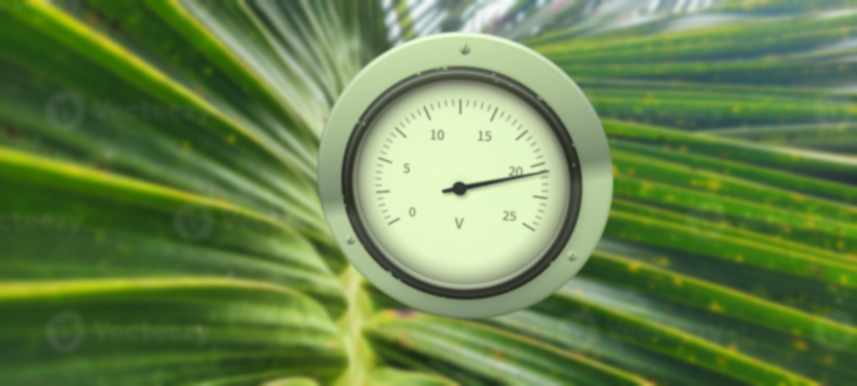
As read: **20.5** V
